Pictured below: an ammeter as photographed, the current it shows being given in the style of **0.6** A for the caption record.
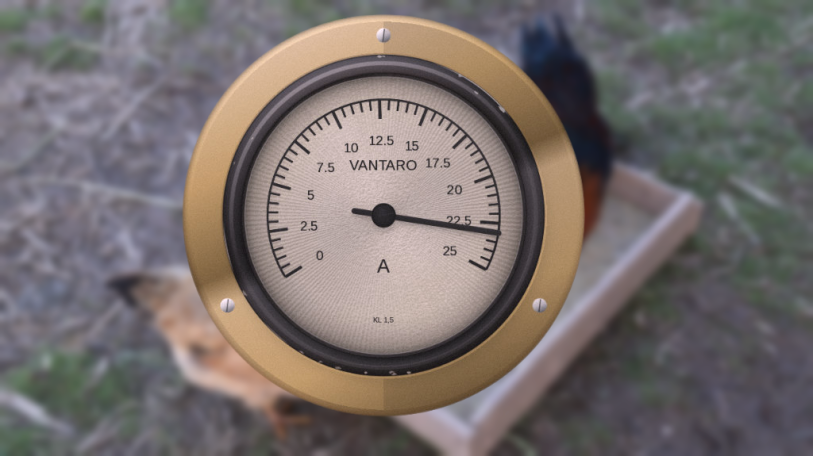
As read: **23** A
